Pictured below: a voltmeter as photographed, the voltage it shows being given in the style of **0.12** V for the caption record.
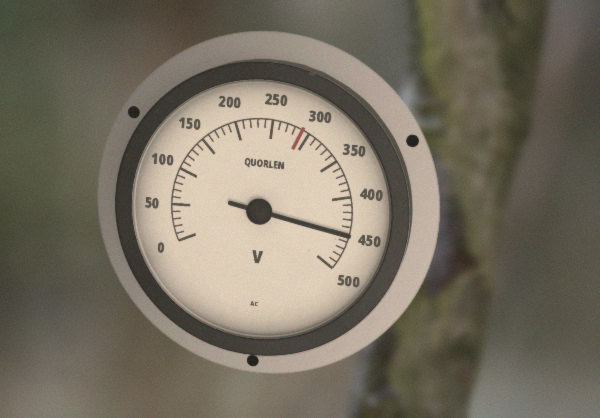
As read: **450** V
